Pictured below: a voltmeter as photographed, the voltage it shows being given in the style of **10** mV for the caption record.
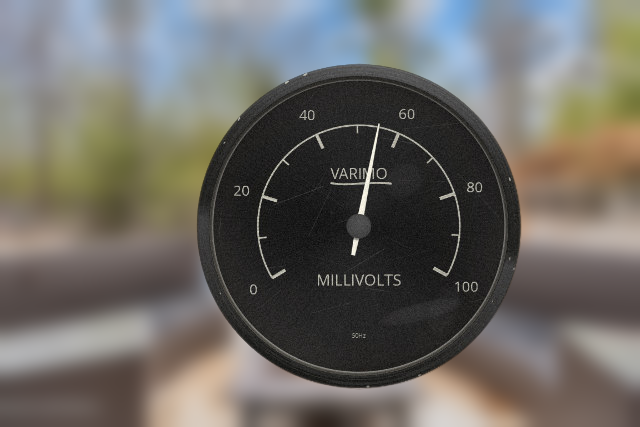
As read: **55** mV
